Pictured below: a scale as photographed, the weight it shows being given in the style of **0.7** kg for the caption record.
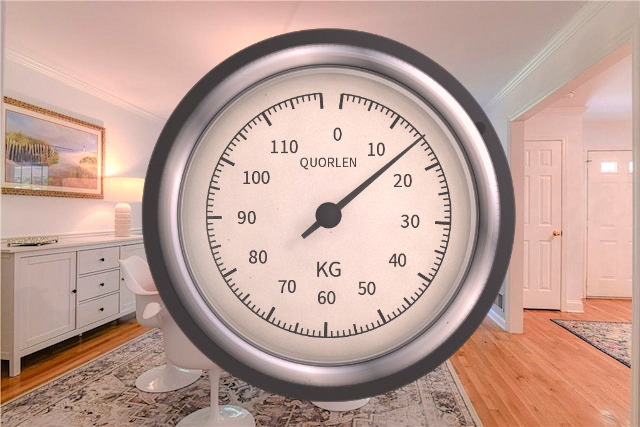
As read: **15** kg
